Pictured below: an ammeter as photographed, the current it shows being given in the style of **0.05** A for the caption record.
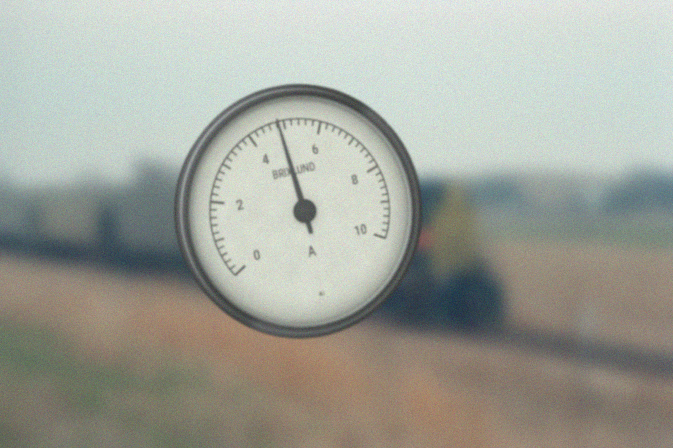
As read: **4.8** A
